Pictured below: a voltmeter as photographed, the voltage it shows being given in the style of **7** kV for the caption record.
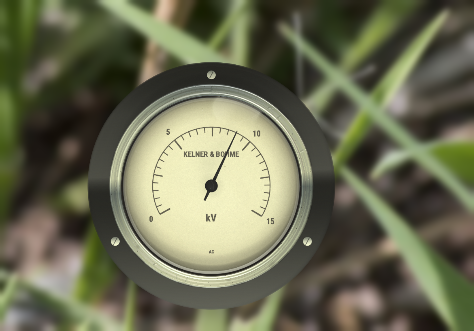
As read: **9** kV
